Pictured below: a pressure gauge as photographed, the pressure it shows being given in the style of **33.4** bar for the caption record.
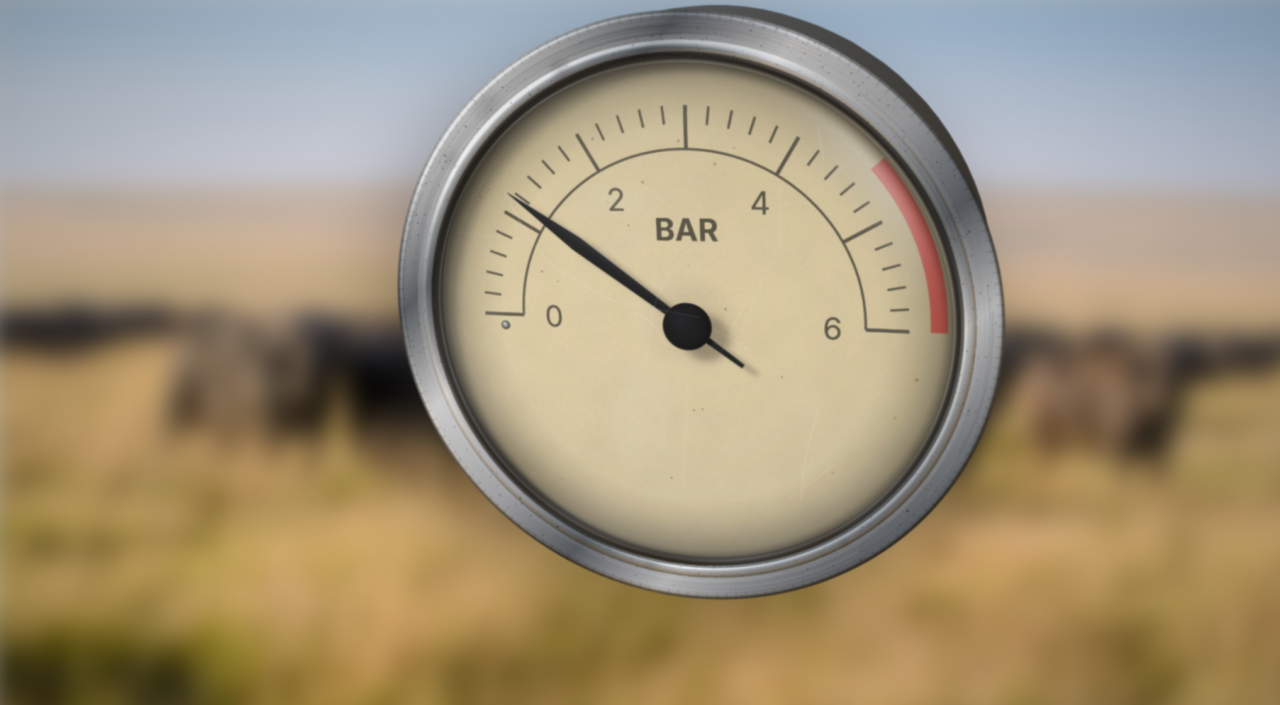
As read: **1.2** bar
